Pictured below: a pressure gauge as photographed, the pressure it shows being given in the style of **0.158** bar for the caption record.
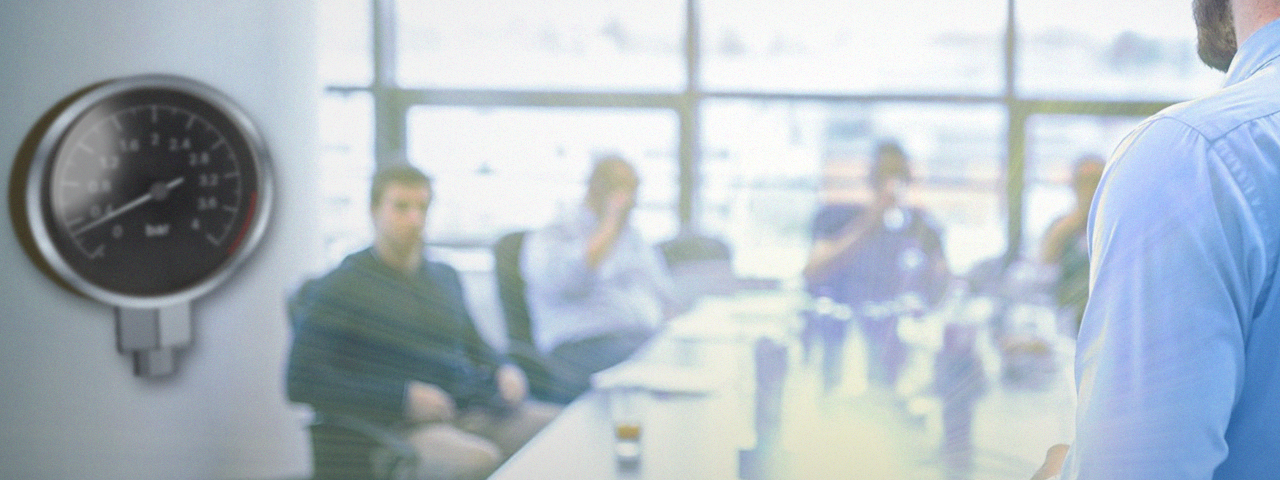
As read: **0.3** bar
